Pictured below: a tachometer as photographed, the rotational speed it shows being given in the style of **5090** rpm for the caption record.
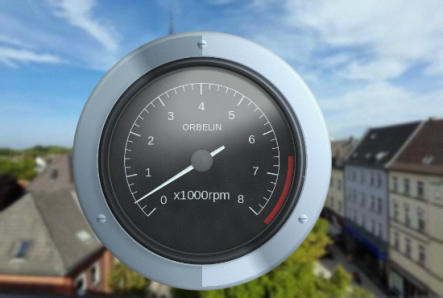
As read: **400** rpm
